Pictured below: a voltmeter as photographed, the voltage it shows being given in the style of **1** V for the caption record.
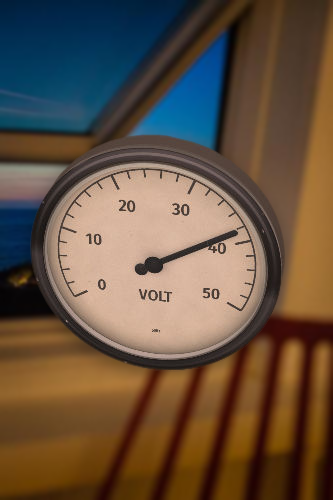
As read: **38** V
